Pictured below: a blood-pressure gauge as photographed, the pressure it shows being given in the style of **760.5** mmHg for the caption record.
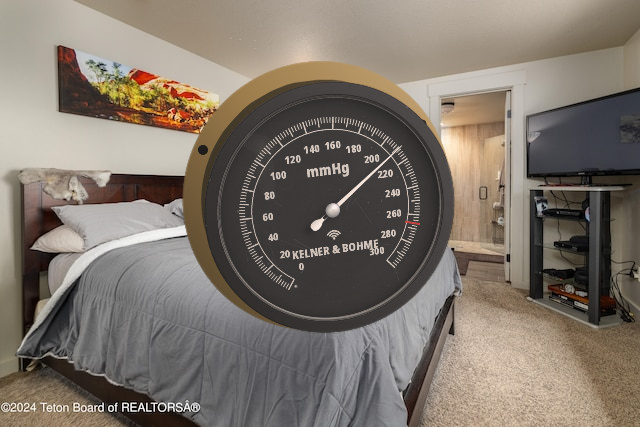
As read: **210** mmHg
